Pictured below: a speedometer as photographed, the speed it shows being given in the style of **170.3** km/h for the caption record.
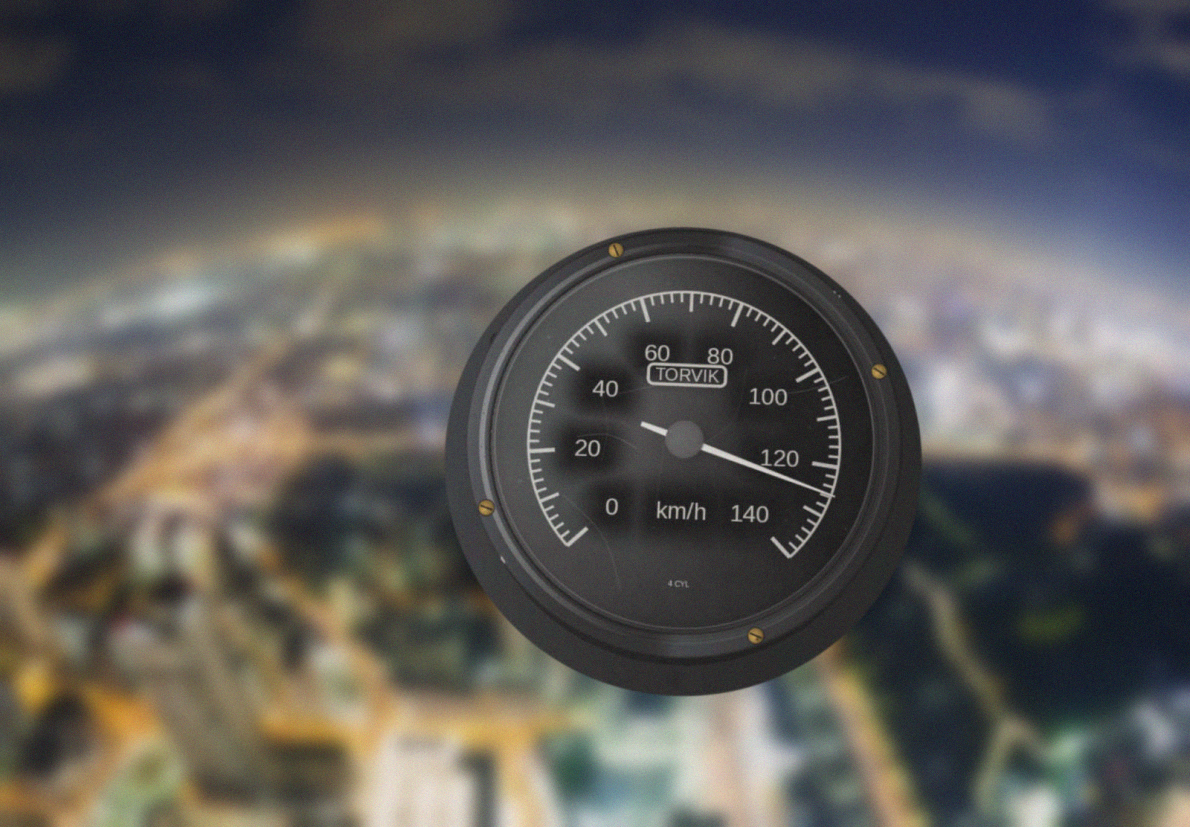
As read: **126** km/h
